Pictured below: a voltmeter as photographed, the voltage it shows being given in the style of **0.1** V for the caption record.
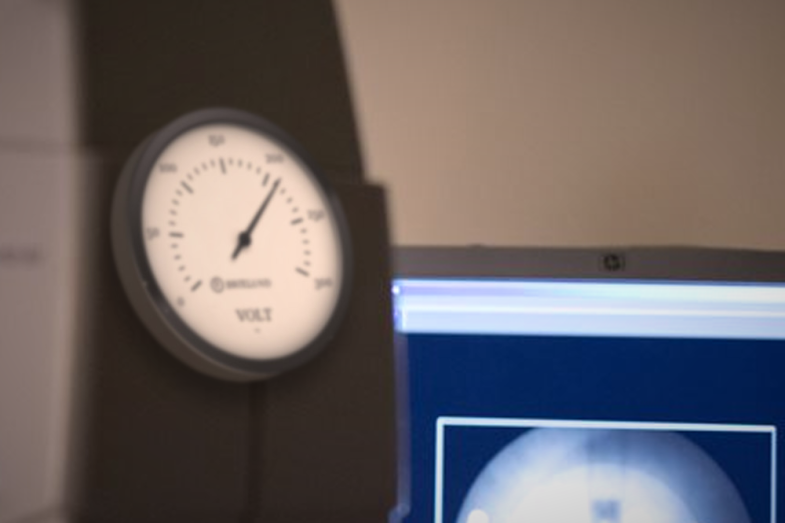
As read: **210** V
